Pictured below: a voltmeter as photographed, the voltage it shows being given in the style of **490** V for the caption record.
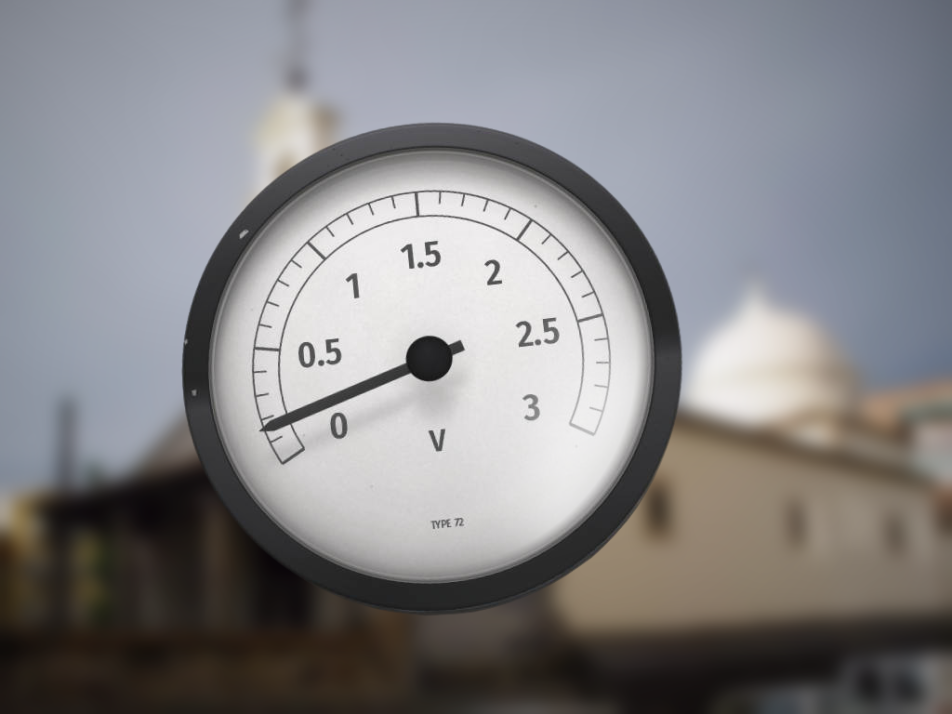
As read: **0.15** V
